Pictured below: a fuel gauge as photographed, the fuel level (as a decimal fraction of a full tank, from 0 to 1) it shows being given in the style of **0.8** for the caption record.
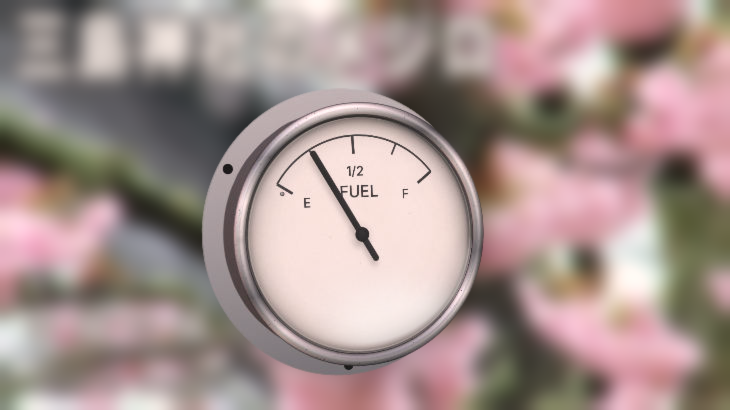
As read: **0.25**
